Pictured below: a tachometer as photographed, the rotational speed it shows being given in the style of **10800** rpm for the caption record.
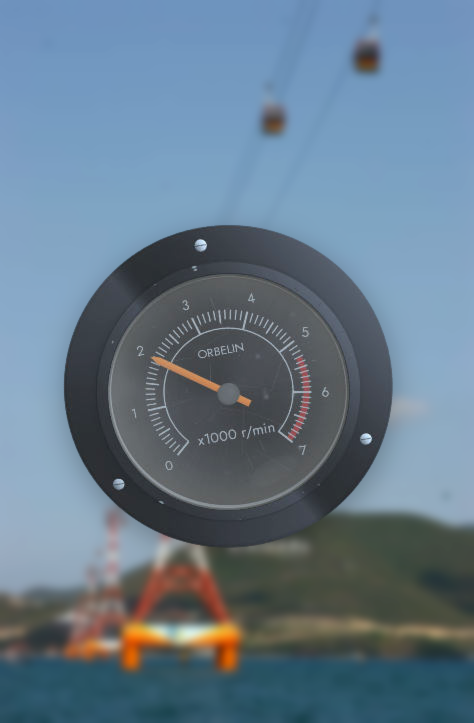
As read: **2000** rpm
